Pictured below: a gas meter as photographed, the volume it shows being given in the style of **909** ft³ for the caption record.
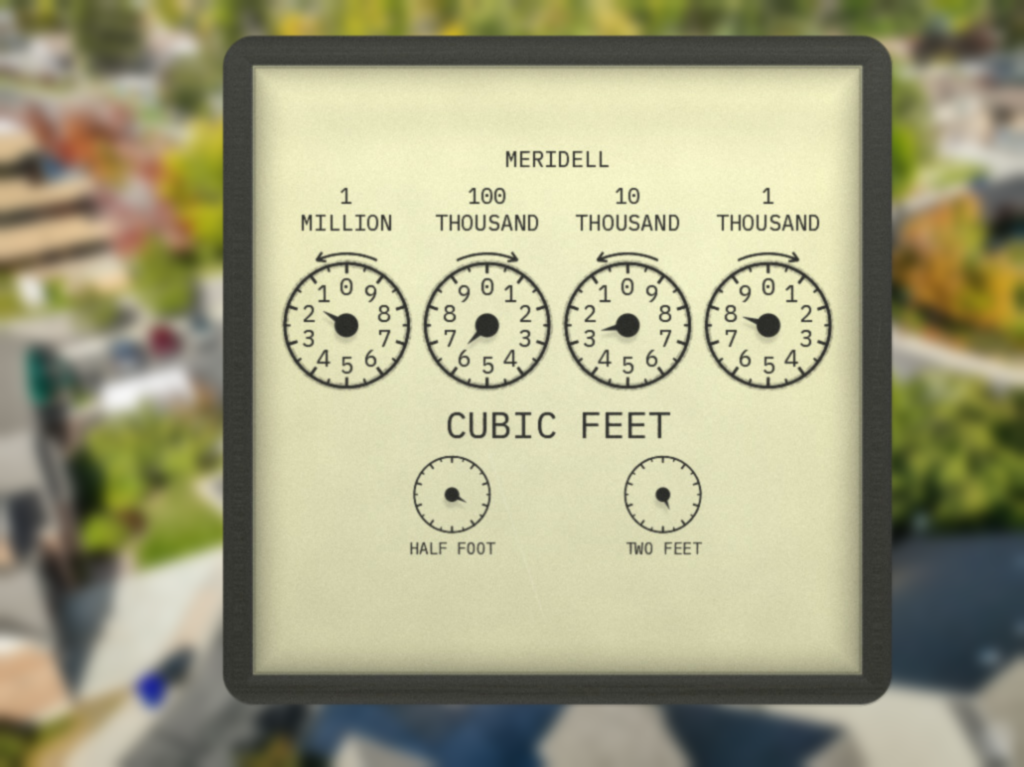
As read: **162800** ft³
